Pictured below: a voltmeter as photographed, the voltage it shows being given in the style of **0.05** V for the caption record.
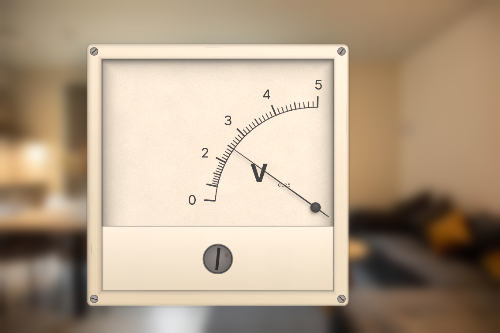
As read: **2.5** V
